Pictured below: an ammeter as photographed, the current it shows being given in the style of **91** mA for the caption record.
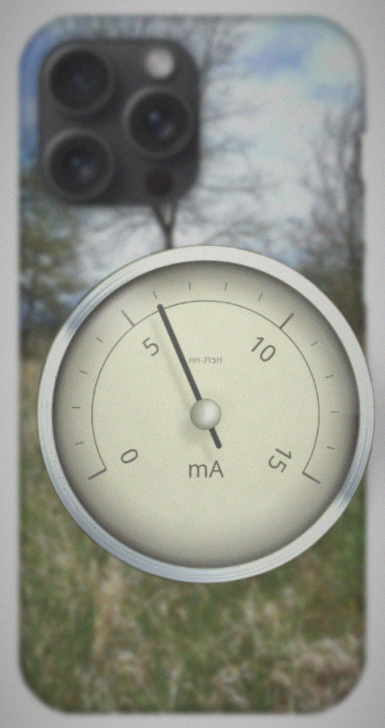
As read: **6** mA
